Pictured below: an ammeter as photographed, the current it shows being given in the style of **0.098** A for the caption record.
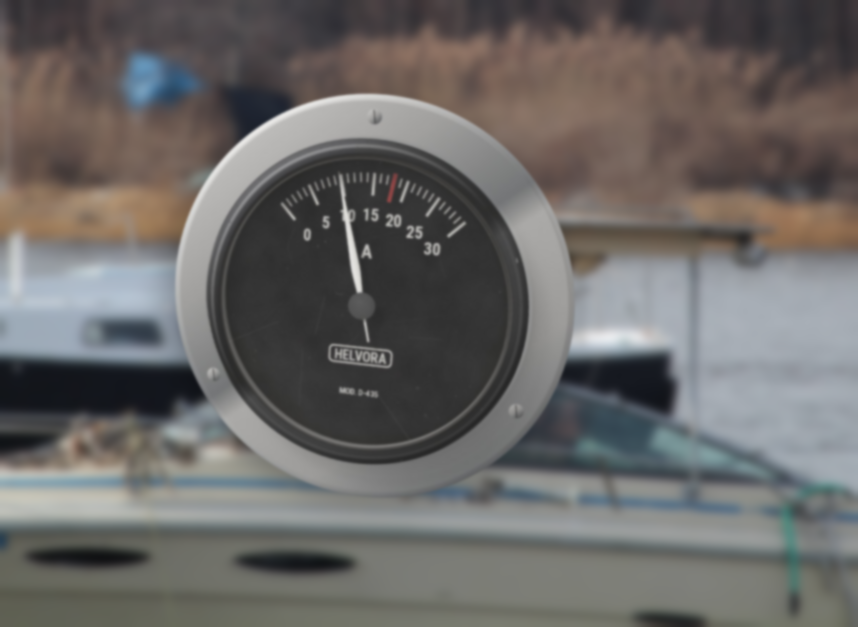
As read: **10** A
